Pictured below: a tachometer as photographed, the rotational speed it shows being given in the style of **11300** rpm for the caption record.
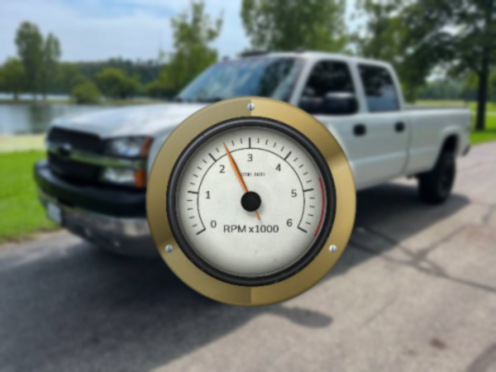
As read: **2400** rpm
